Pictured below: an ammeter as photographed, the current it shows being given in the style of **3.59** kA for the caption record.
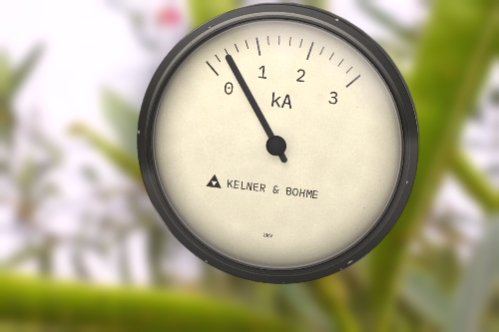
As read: **0.4** kA
